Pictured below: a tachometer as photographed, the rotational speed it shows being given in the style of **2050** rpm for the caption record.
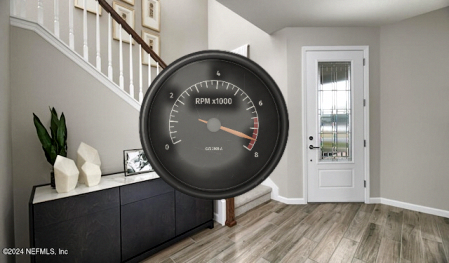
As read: **7500** rpm
